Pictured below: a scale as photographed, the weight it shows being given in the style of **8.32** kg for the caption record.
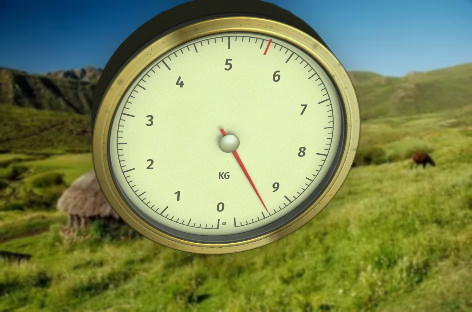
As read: **9.4** kg
